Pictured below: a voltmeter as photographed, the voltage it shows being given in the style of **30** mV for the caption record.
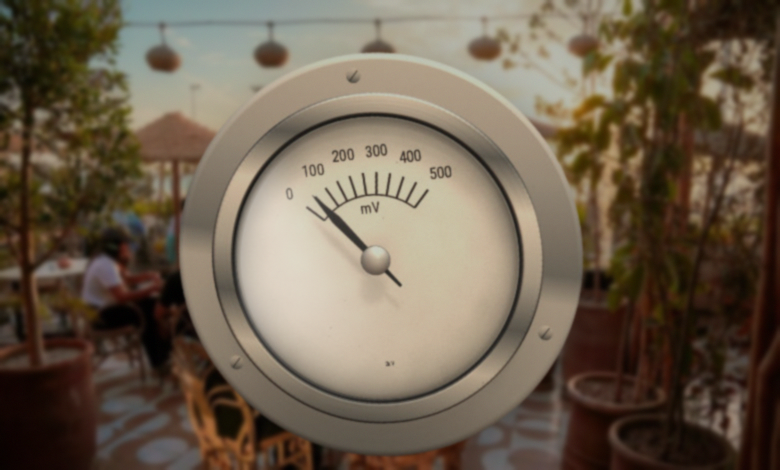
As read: **50** mV
